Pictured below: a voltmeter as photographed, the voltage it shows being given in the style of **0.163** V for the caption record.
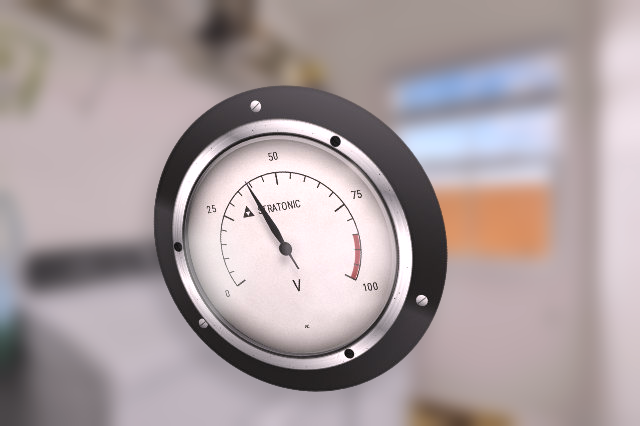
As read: **40** V
